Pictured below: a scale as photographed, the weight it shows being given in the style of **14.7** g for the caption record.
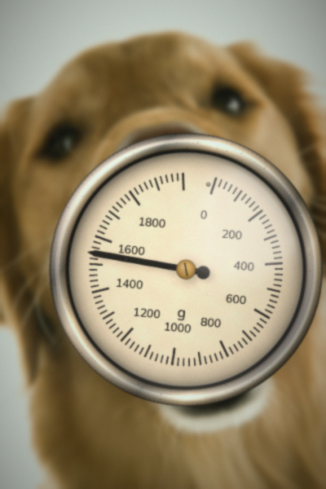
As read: **1540** g
